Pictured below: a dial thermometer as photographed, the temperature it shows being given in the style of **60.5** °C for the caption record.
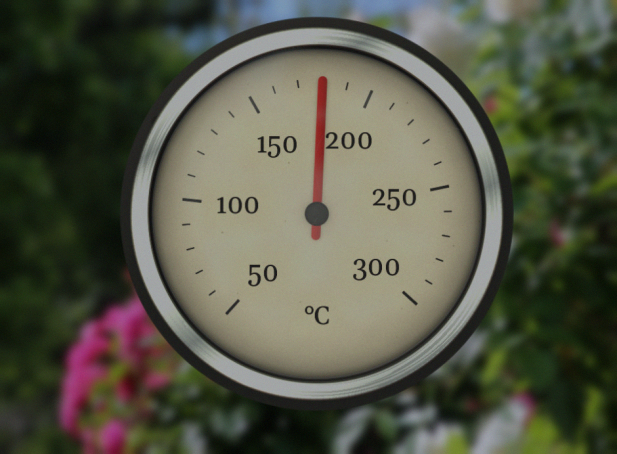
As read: **180** °C
